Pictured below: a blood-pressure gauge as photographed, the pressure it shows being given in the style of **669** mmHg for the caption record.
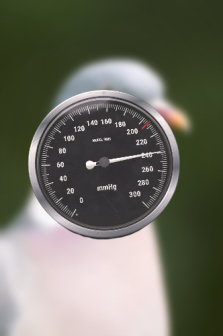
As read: **240** mmHg
